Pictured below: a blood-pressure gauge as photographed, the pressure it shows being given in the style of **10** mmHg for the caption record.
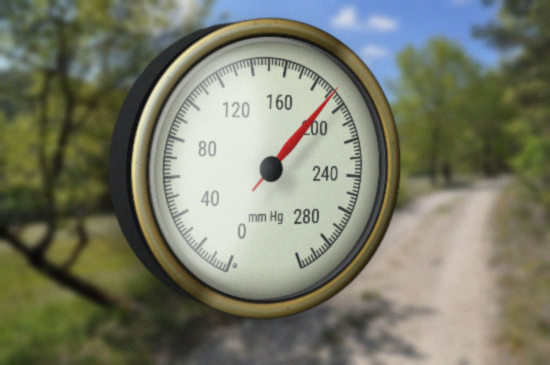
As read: **190** mmHg
